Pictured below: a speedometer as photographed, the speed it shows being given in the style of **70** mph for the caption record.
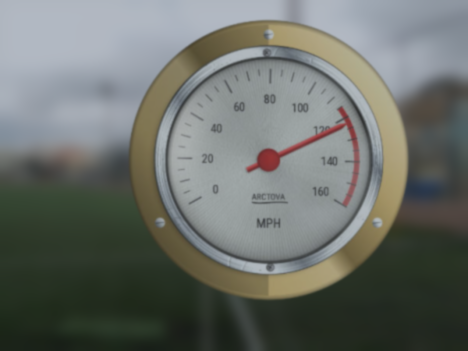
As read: **122.5** mph
